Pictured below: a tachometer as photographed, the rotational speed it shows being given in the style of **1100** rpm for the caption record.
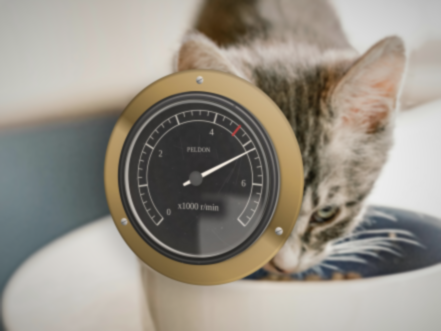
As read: **5200** rpm
